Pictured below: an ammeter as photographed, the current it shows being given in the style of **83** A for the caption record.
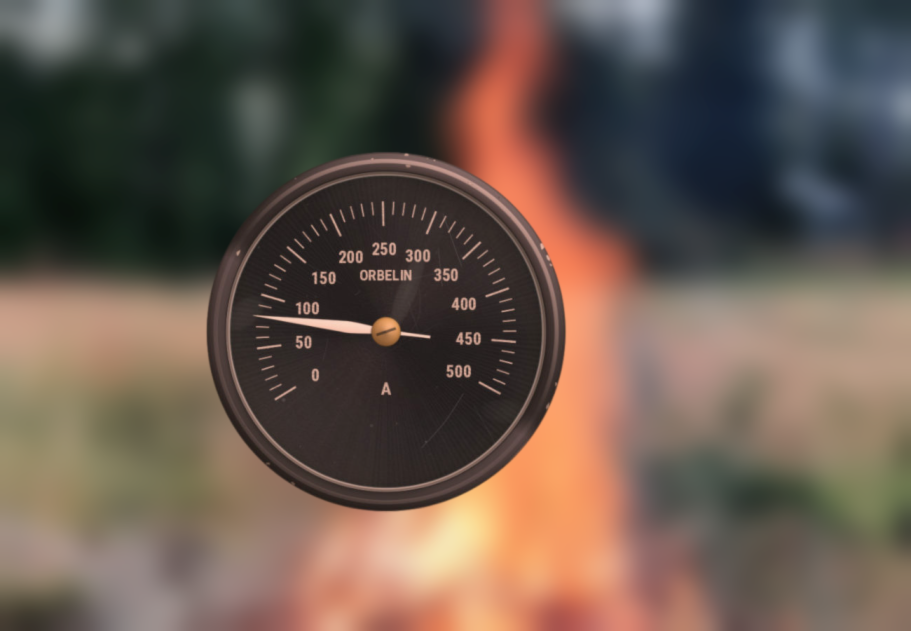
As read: **80** A
